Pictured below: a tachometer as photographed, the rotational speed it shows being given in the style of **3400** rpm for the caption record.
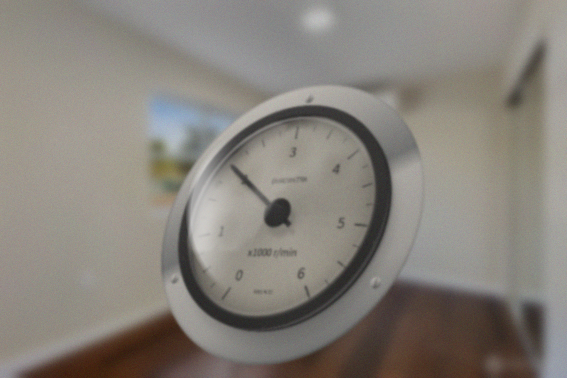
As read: **2000** rpm
